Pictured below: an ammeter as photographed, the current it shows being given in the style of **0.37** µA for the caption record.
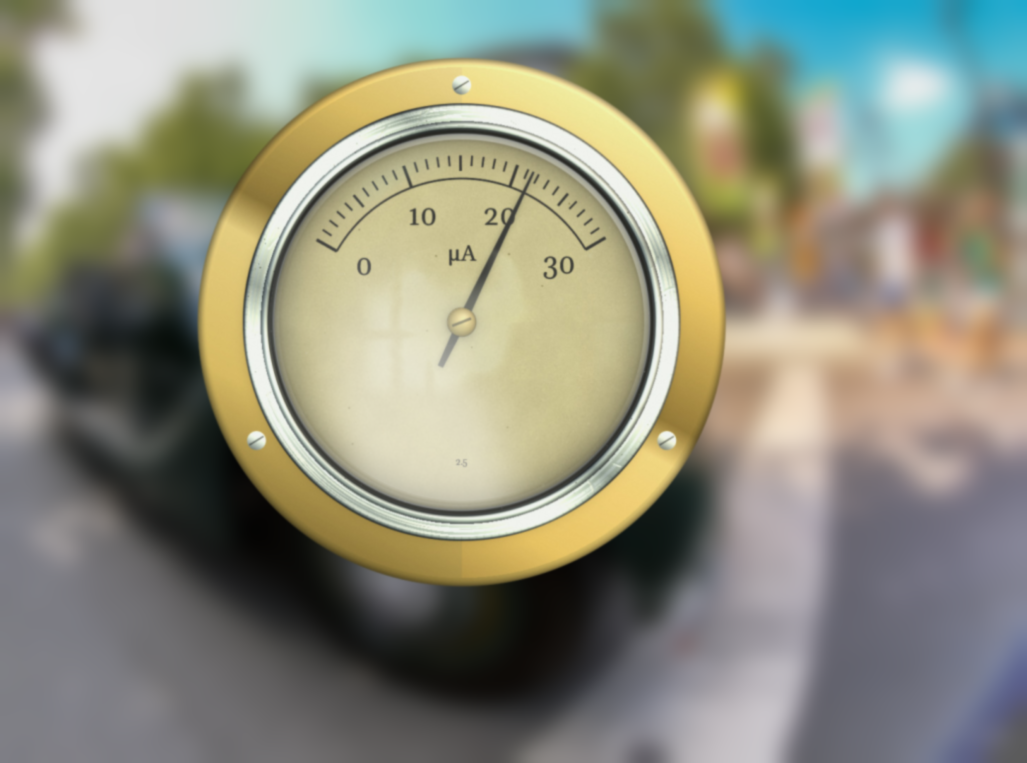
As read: **21.5** µA
